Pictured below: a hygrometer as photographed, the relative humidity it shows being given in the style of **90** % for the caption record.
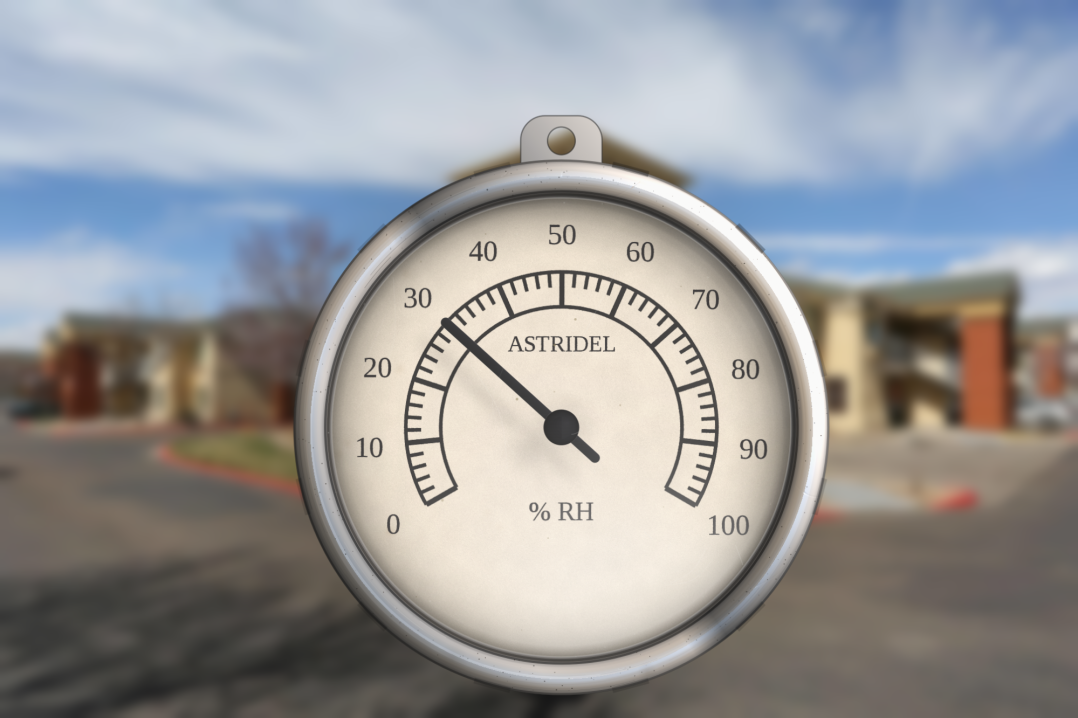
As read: **30** %
